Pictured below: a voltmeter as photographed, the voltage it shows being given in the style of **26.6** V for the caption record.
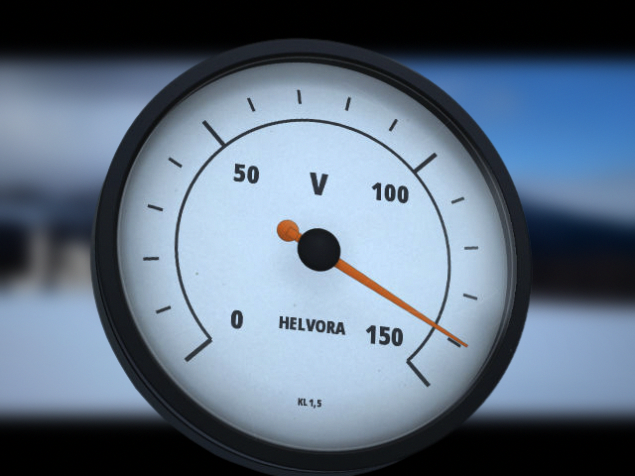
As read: **140** V
